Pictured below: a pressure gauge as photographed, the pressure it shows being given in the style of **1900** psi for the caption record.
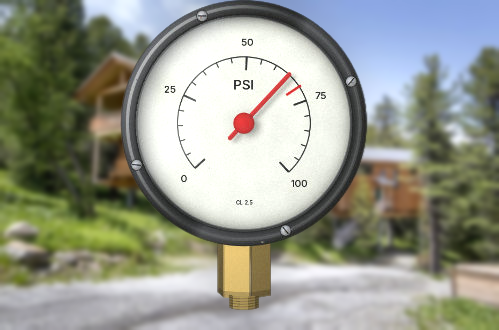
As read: **65** psi
